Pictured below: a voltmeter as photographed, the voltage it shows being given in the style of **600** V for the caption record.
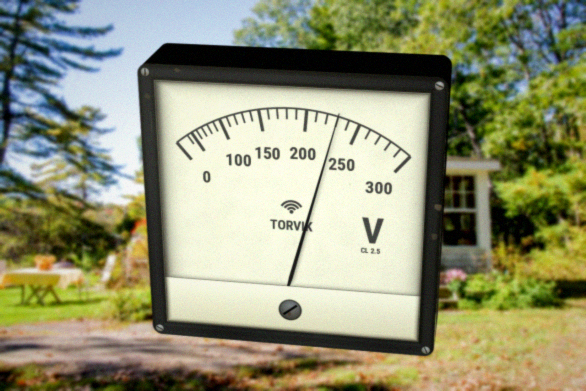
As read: **230** V
